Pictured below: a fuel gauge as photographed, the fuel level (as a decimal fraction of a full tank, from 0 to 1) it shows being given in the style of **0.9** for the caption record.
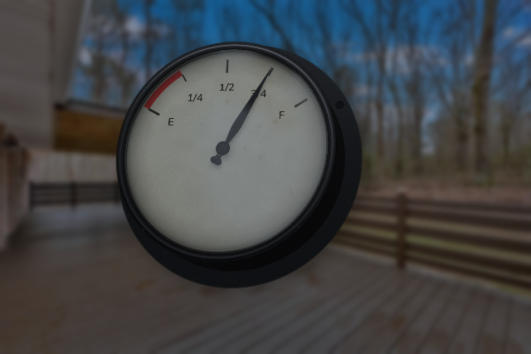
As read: **0.75**
